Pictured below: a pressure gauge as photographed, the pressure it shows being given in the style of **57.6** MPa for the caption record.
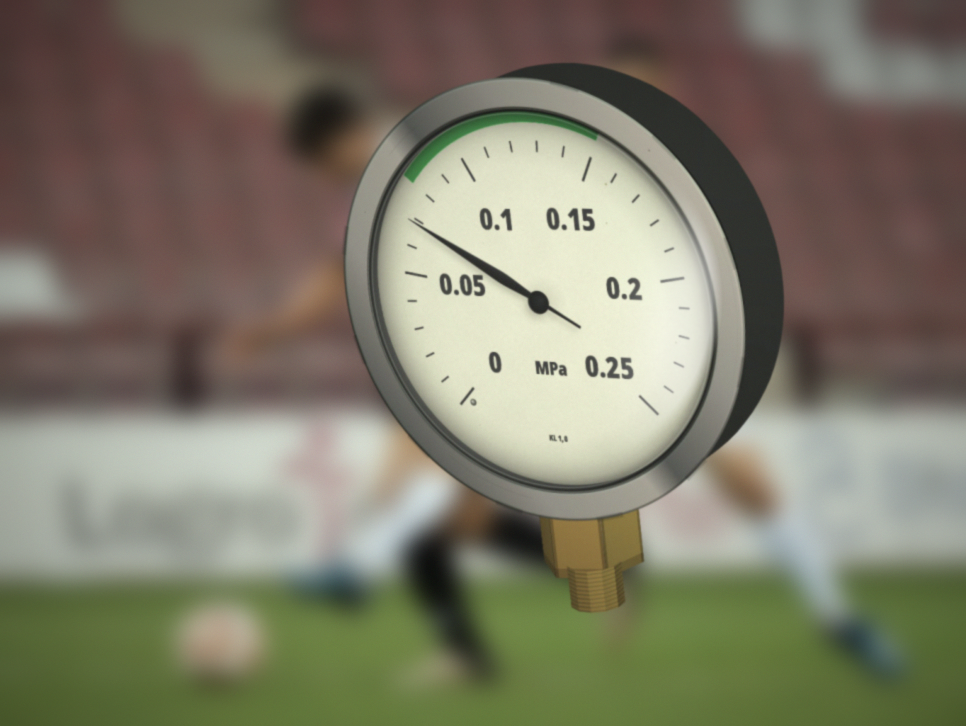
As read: **0.07** MPa
